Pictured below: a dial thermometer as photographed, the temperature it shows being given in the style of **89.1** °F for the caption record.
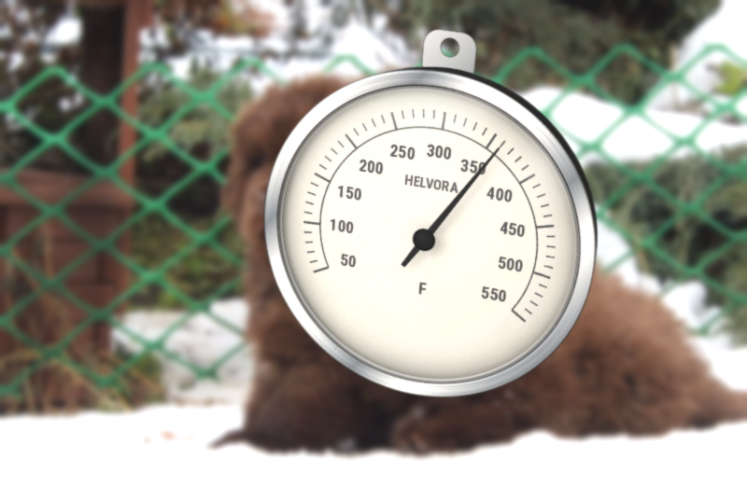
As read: **360** °F
